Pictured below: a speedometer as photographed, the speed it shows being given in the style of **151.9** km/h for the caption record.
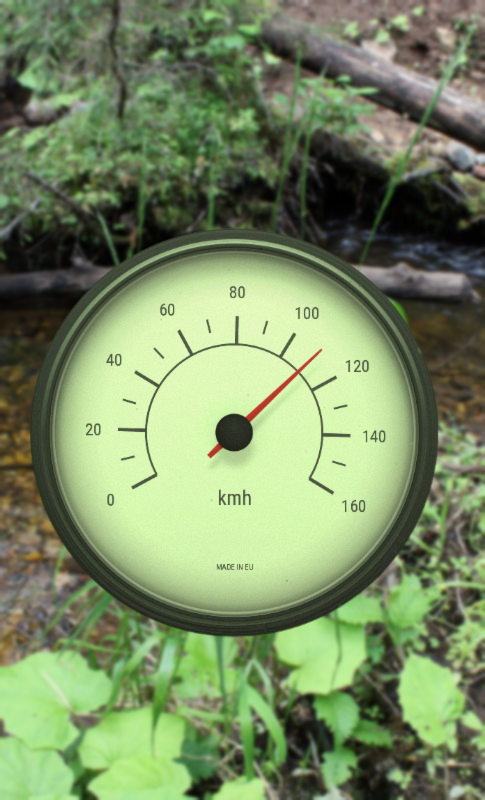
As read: **110** km/h
